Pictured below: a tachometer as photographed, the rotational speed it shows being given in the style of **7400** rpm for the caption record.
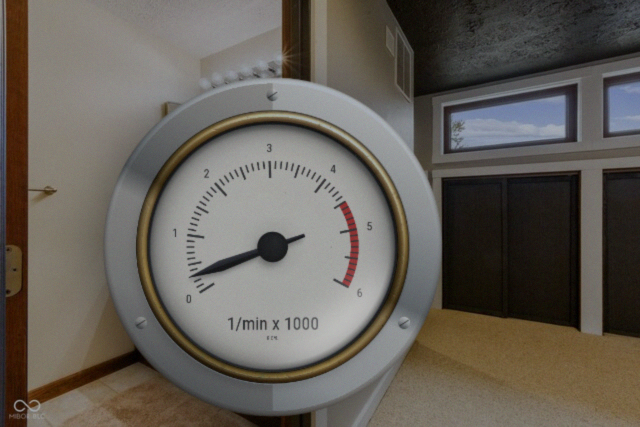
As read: **300** rpm
